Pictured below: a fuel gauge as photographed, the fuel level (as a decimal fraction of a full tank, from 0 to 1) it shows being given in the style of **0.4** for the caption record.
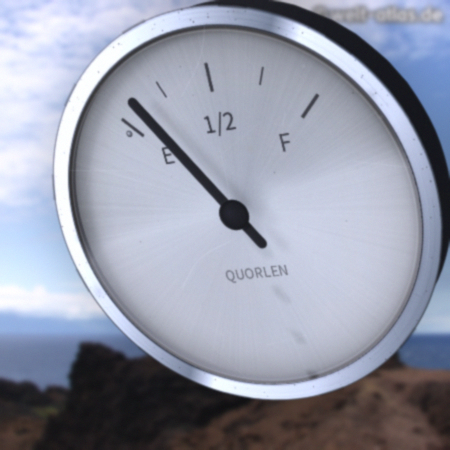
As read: **0.125**
